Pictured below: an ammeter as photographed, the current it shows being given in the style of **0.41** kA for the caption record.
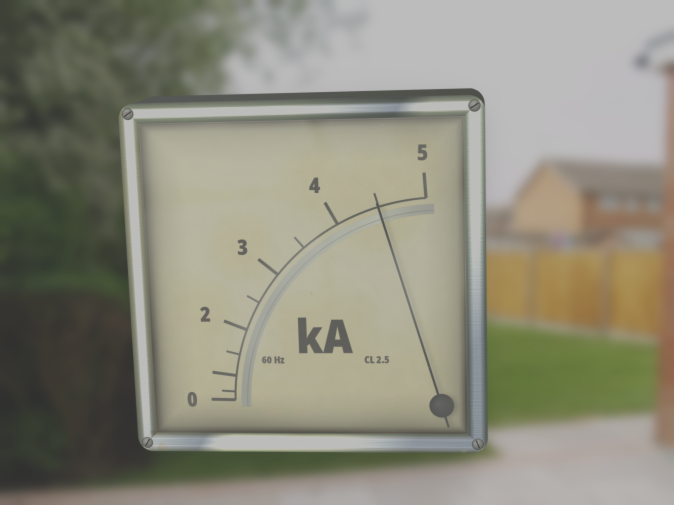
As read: **4.5** kA
